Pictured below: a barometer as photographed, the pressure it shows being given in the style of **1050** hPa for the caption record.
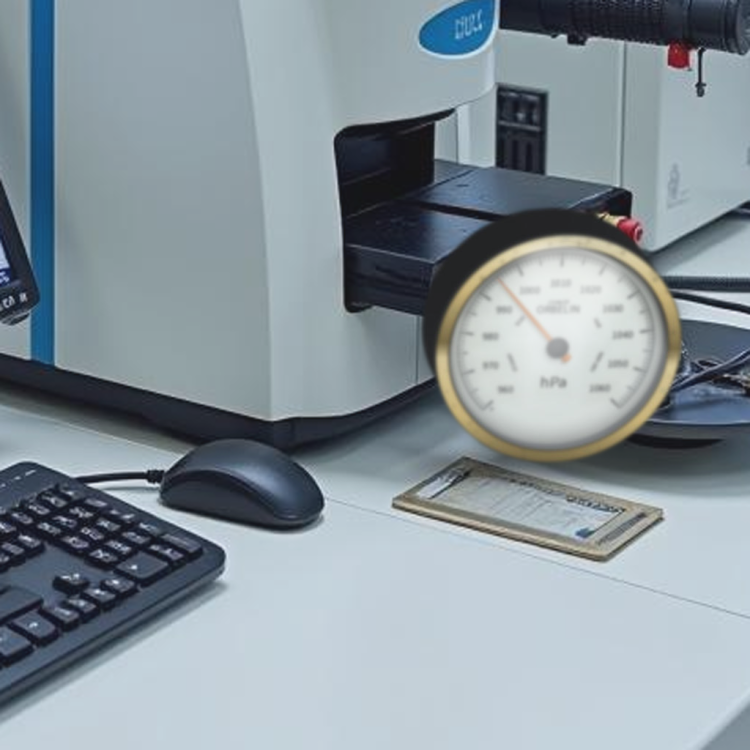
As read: **995** hPa
